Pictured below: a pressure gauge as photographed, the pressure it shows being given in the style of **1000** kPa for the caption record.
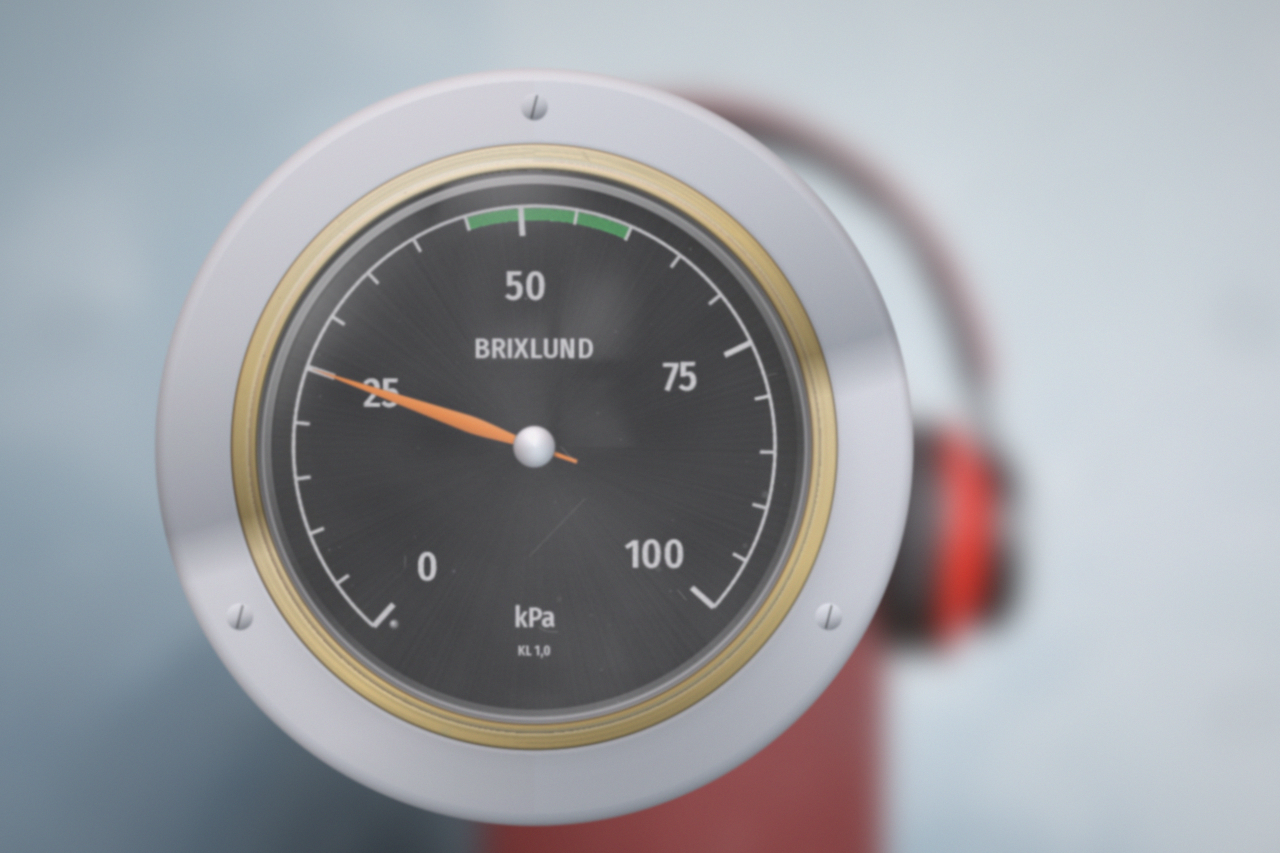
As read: **25** kPa
